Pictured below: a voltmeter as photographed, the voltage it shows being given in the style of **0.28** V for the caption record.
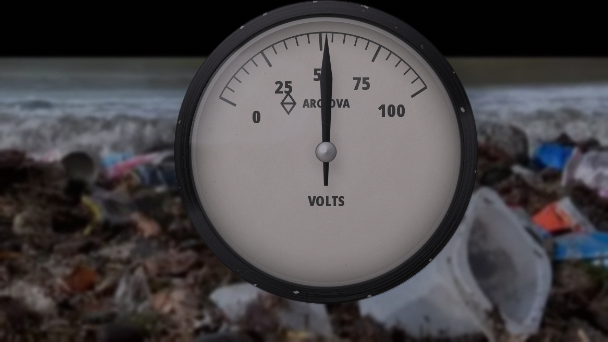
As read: **52.5** V
